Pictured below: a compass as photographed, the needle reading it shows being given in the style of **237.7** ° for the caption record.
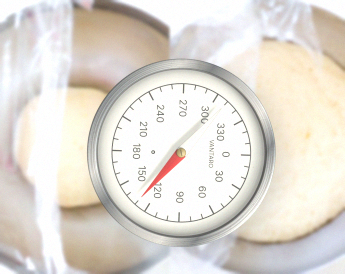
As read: **130** °
